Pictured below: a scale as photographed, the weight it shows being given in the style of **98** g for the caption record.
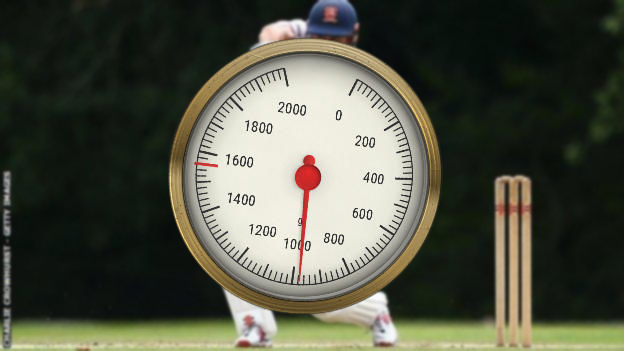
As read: **980** g
